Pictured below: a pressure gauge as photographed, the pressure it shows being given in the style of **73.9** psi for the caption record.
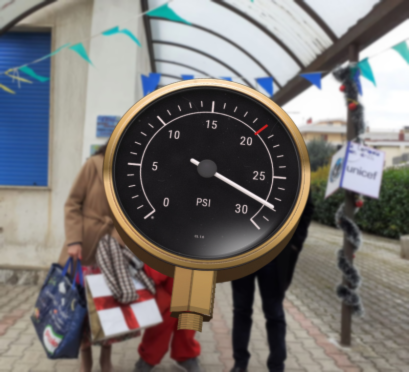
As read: **28** psi
